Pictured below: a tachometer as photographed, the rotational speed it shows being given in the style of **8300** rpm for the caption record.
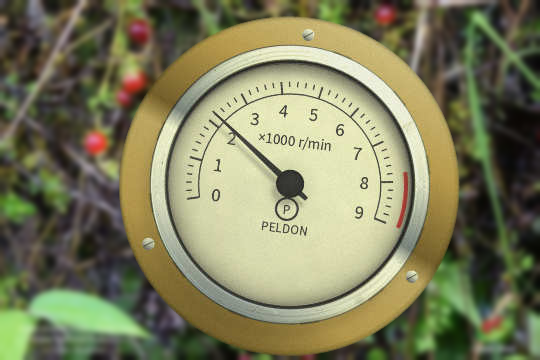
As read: **2200** rpm
